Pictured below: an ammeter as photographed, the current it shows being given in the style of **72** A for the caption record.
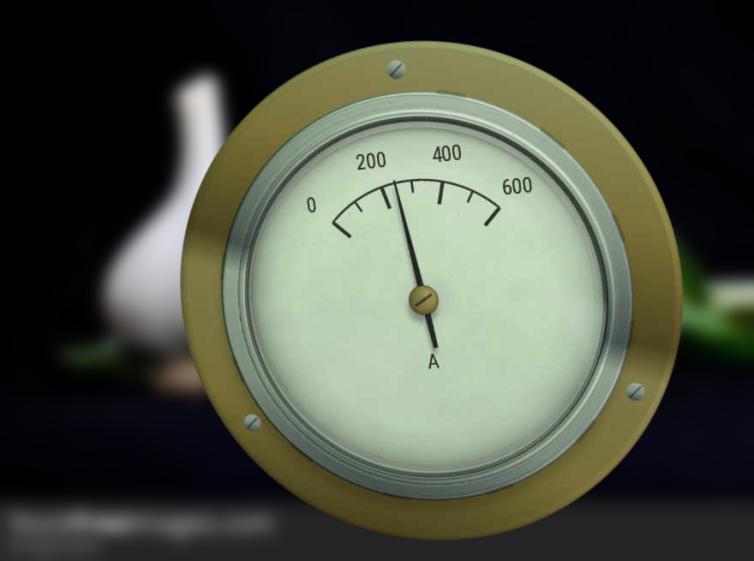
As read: **250** A
